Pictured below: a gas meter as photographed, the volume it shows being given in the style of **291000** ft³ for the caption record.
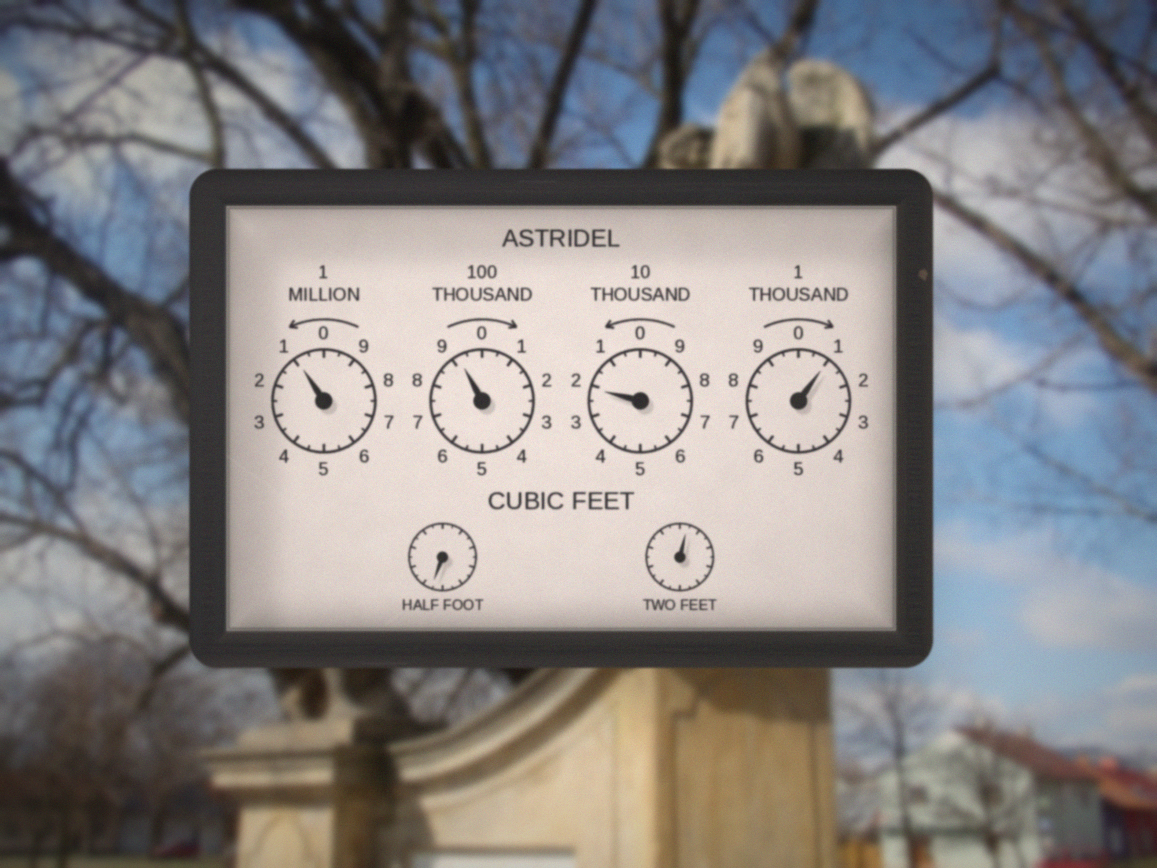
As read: **92100** ft³
